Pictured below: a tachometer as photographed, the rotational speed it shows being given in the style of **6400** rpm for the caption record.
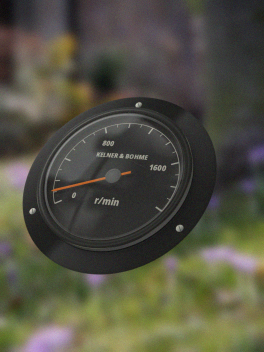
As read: **100** rpm
